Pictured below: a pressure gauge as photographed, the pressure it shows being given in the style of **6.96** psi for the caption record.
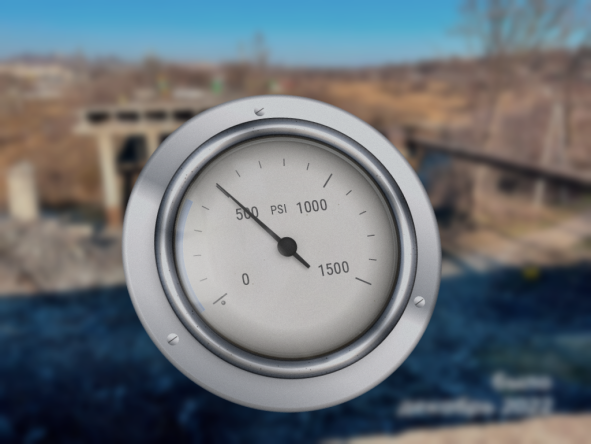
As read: **500** psi
